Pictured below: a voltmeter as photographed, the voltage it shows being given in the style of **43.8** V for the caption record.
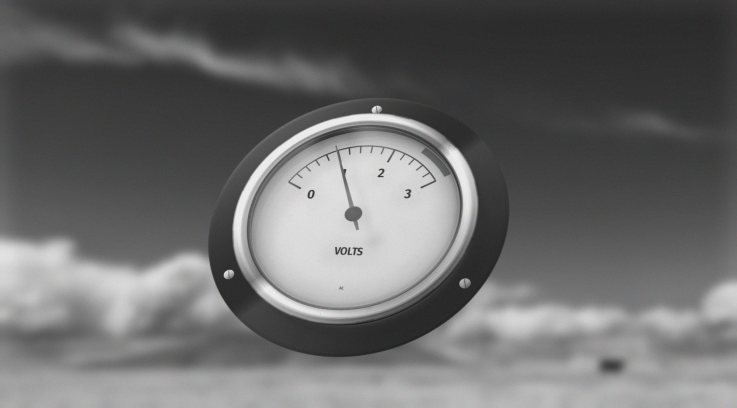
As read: **1** V
